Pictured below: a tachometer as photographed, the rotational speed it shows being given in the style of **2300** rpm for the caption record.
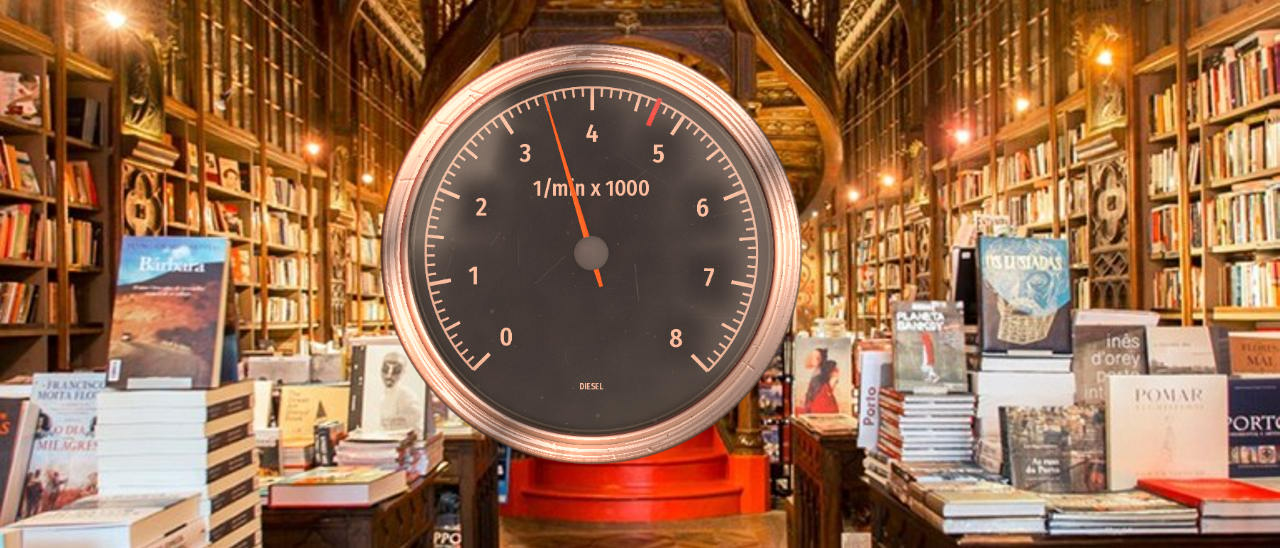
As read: **3500** rpm
